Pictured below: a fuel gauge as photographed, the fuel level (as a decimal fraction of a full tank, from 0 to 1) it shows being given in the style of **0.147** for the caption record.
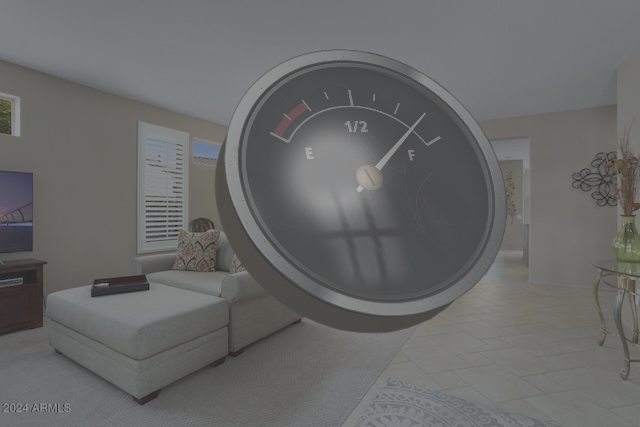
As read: **0.875**
